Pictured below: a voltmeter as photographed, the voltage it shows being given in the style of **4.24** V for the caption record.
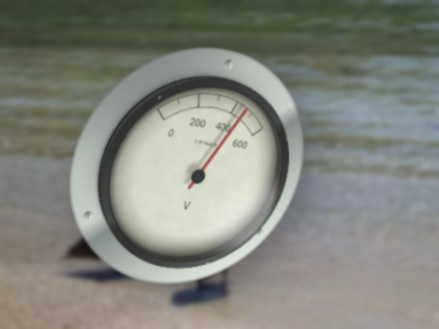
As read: **450** V
